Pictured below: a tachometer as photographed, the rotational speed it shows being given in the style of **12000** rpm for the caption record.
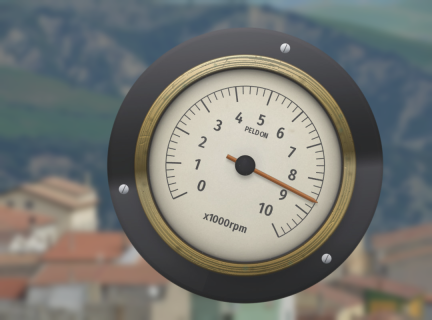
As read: **8600** rpm
